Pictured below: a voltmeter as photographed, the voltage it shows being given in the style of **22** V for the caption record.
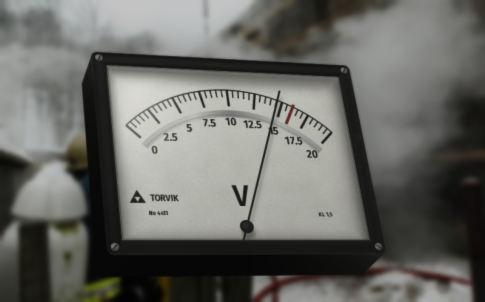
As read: **14.5** V
